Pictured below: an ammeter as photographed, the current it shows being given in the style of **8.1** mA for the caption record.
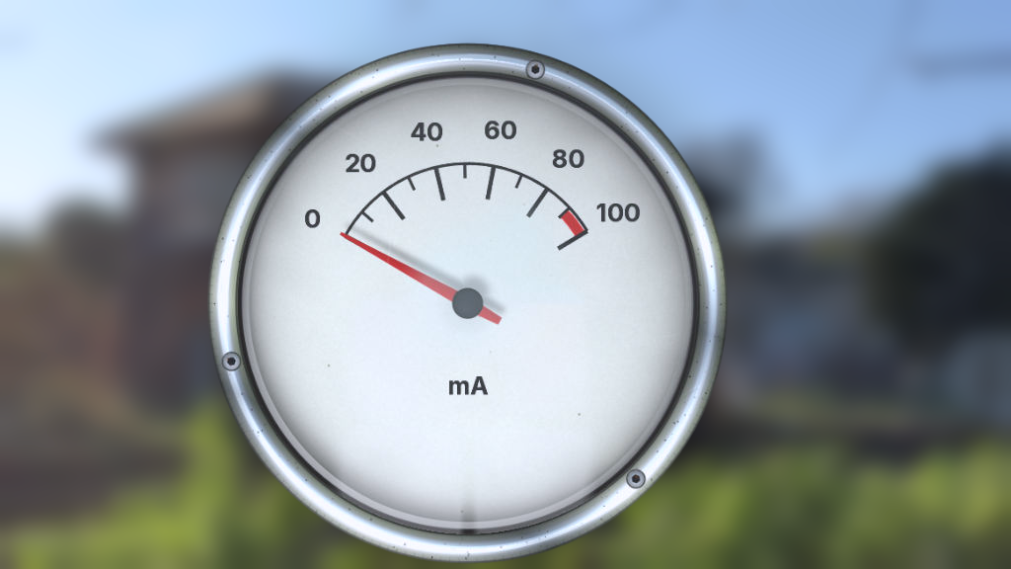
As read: **0** mA
